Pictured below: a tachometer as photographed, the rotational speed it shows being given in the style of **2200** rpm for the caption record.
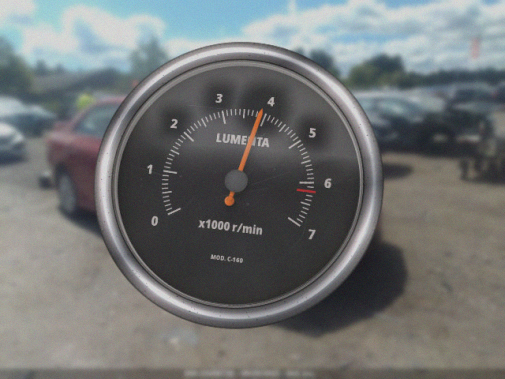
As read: **3900** rpm
